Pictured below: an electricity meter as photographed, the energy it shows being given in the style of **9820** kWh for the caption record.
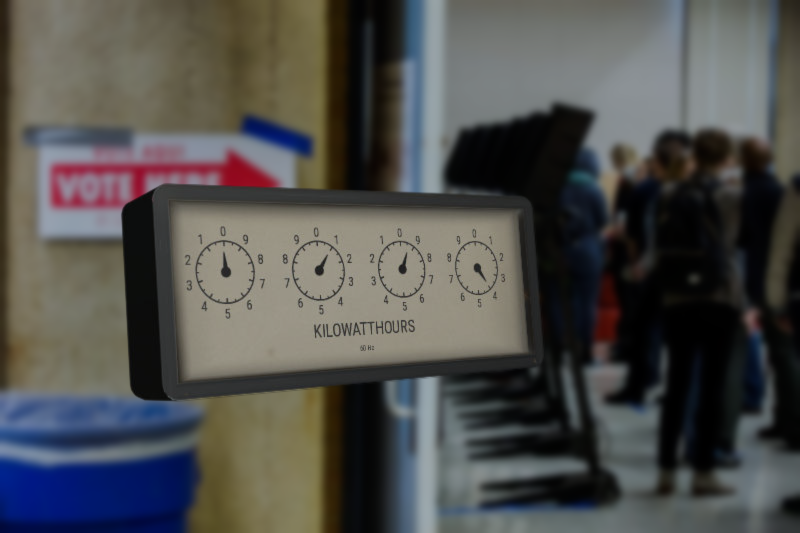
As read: **94** kWh
